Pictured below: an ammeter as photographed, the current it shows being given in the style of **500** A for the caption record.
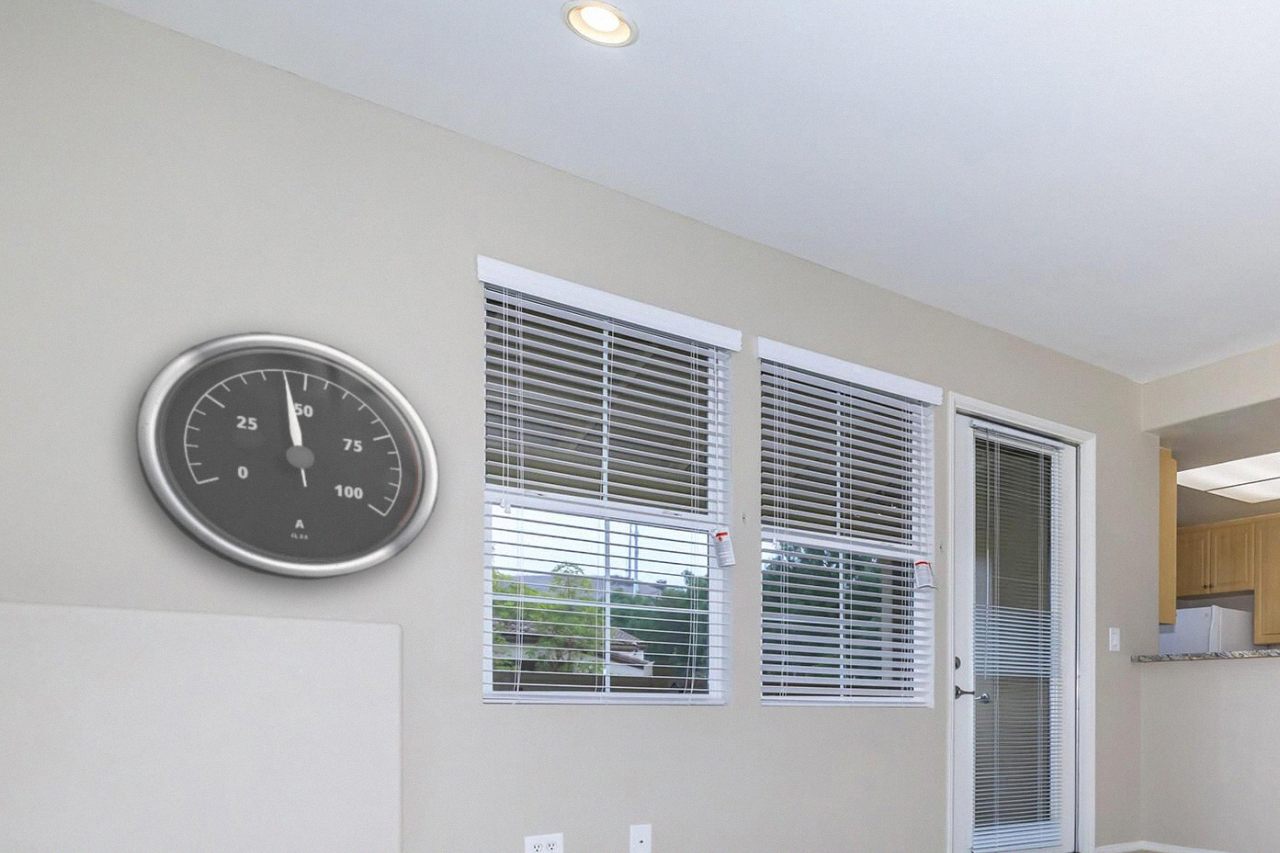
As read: **45** A
